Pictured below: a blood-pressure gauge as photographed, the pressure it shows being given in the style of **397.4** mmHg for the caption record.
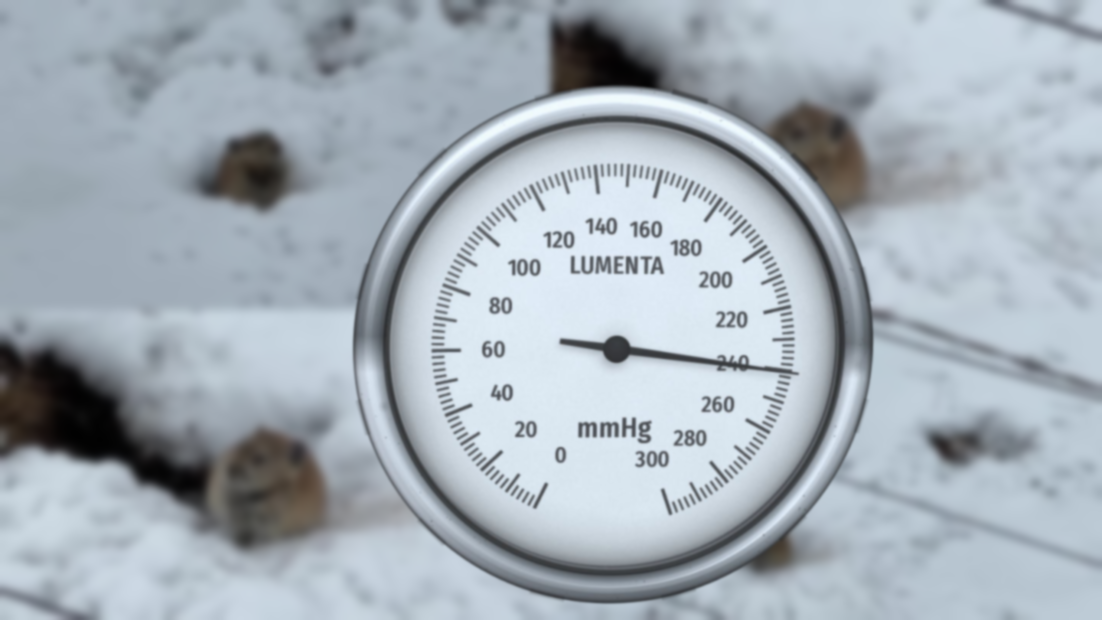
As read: **240** mmHg
